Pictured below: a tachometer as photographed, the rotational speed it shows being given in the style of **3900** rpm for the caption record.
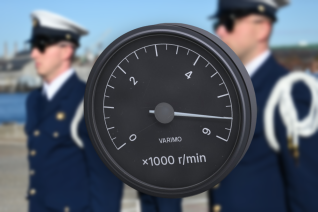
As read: **5500** rpm
